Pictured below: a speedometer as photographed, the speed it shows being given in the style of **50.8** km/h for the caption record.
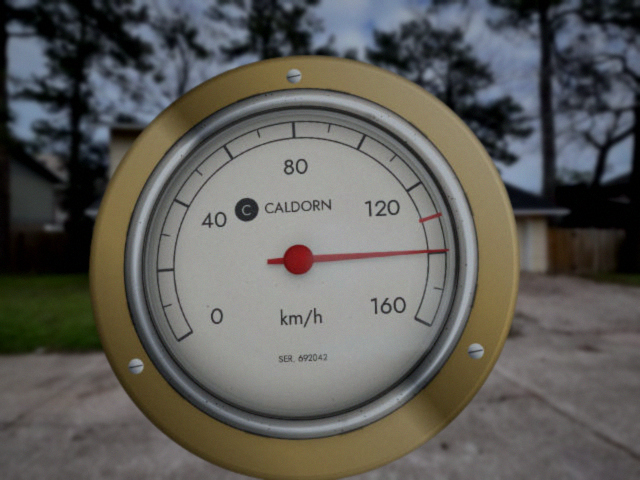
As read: **140** km/h
